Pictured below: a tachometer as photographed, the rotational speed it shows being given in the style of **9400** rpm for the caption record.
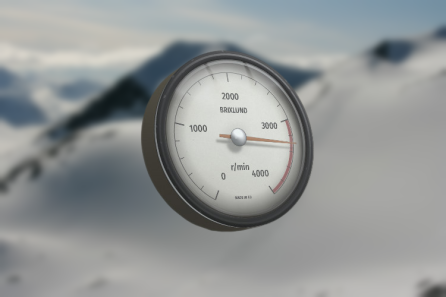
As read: **3300** rpm
